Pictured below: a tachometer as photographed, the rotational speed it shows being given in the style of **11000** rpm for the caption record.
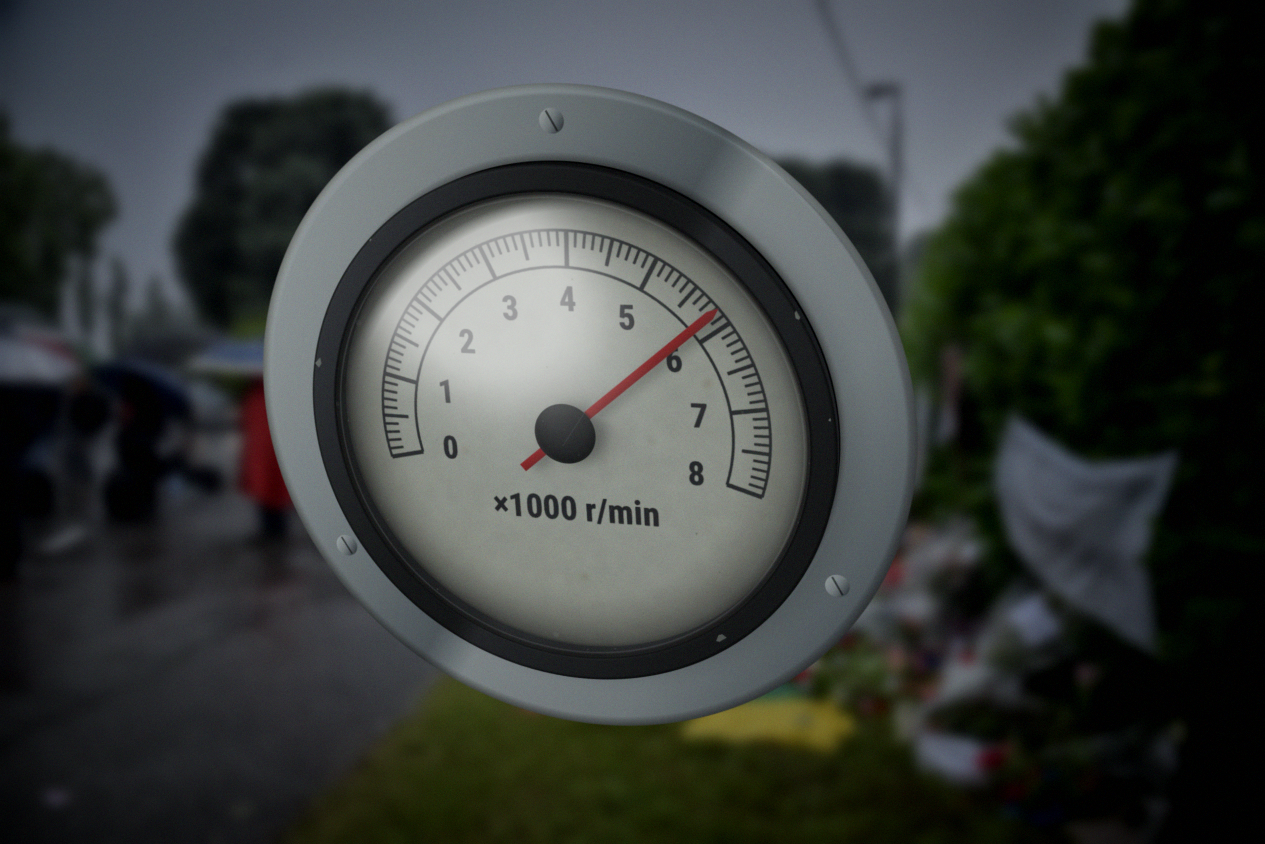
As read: **5800** rpm
